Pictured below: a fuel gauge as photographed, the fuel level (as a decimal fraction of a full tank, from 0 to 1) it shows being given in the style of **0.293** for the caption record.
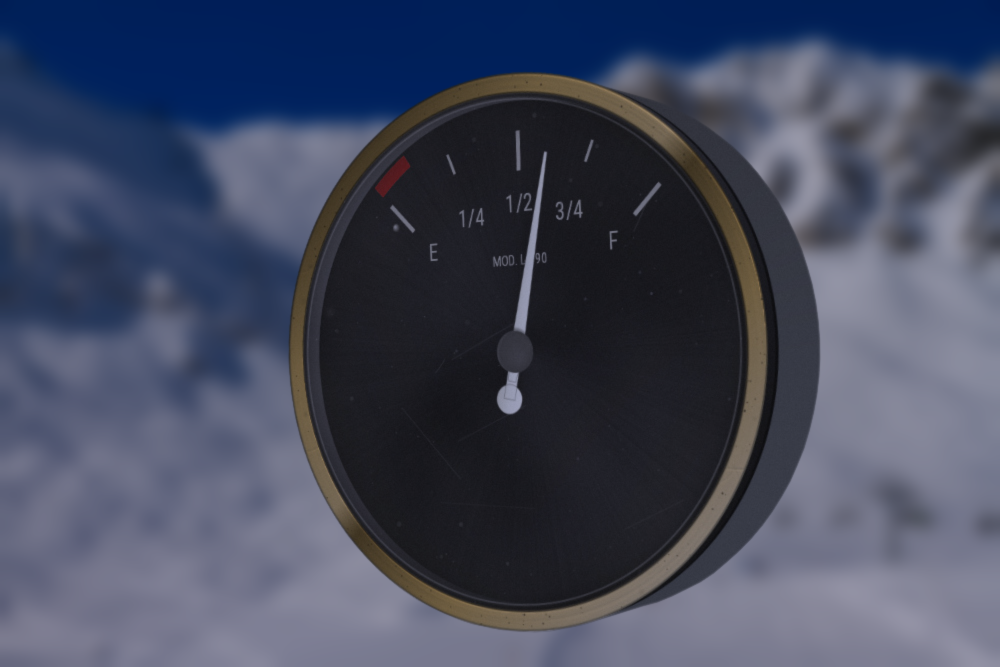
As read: **0.625**
